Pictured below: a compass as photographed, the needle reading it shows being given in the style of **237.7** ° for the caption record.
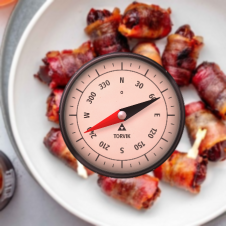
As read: **245** °
